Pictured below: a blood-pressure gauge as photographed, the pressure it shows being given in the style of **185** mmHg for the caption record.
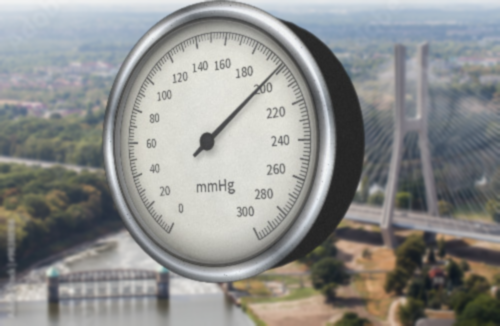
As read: **200** mmHg
